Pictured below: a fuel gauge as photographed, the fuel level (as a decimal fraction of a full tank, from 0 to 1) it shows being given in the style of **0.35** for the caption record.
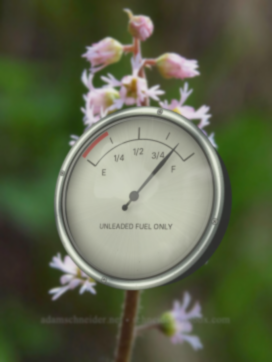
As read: **0.875**
